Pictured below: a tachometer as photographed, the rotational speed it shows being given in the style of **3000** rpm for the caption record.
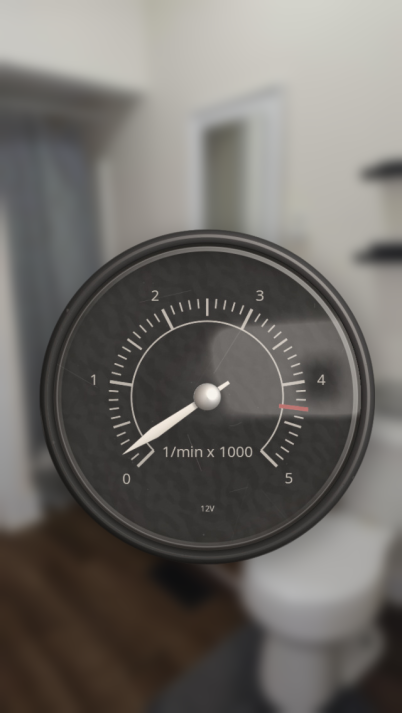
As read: **200** rpm
